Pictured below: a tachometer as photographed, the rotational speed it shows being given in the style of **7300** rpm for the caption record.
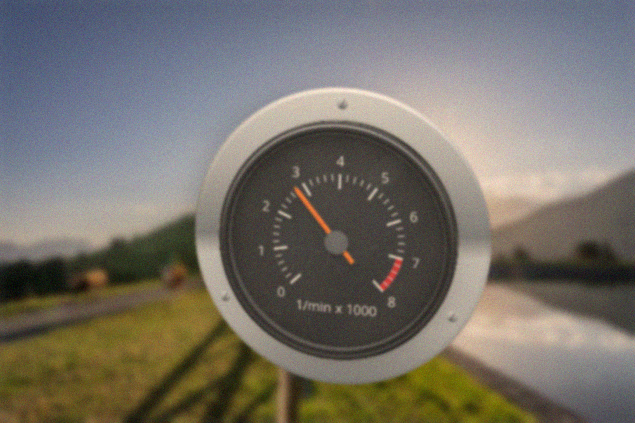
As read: **2800** rpm
